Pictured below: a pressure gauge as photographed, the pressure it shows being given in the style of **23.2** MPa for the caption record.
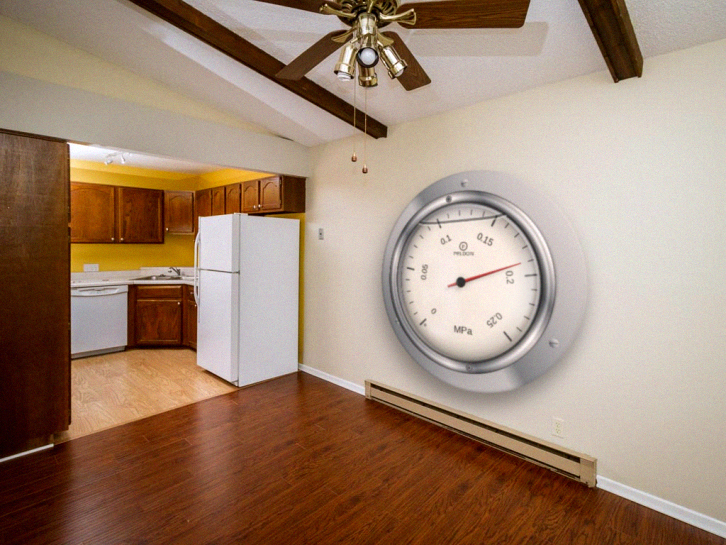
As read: **0.19** MPa
